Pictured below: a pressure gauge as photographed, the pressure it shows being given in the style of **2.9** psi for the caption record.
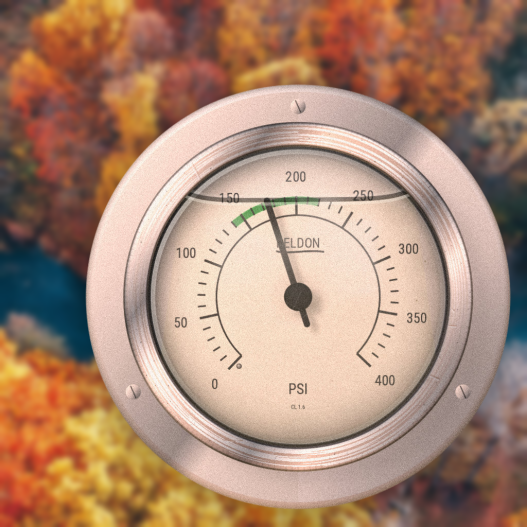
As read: **175** psi
